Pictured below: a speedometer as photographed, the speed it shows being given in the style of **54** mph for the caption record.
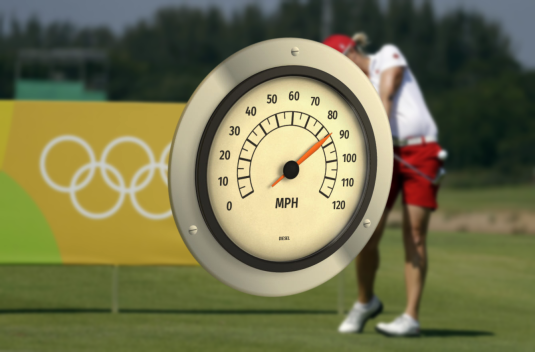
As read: **85** mph
